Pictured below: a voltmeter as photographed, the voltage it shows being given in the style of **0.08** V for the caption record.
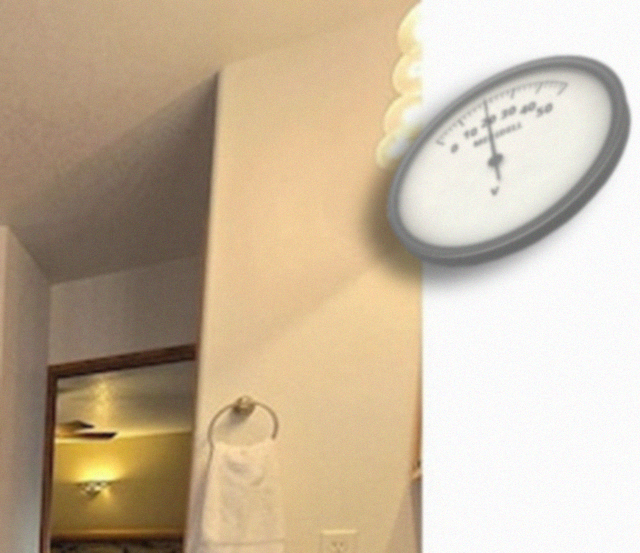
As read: **20** V
